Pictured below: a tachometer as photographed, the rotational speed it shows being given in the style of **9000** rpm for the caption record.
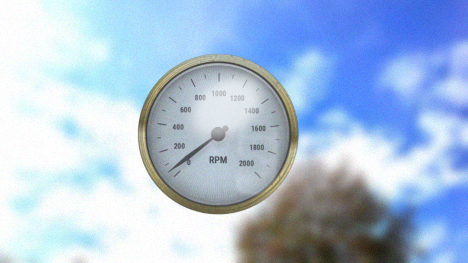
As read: **50** rpm
